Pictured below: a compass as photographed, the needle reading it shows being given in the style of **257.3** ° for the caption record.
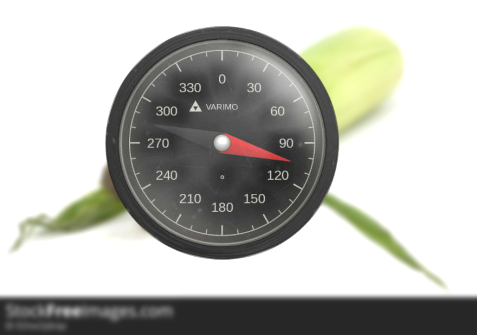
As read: **105** °
